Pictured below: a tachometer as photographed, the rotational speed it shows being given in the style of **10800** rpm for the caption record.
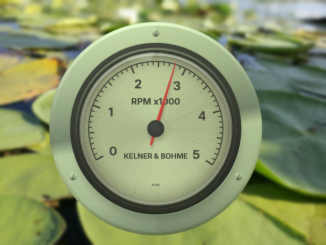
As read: **2800** rpm
